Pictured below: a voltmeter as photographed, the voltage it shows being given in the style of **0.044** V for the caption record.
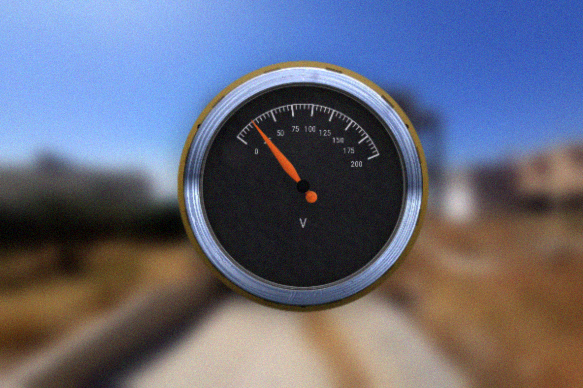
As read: **25** V
